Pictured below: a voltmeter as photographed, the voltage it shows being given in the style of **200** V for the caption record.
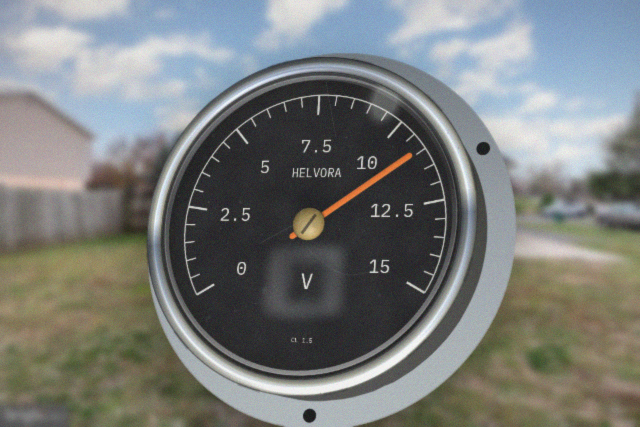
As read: **11** V
